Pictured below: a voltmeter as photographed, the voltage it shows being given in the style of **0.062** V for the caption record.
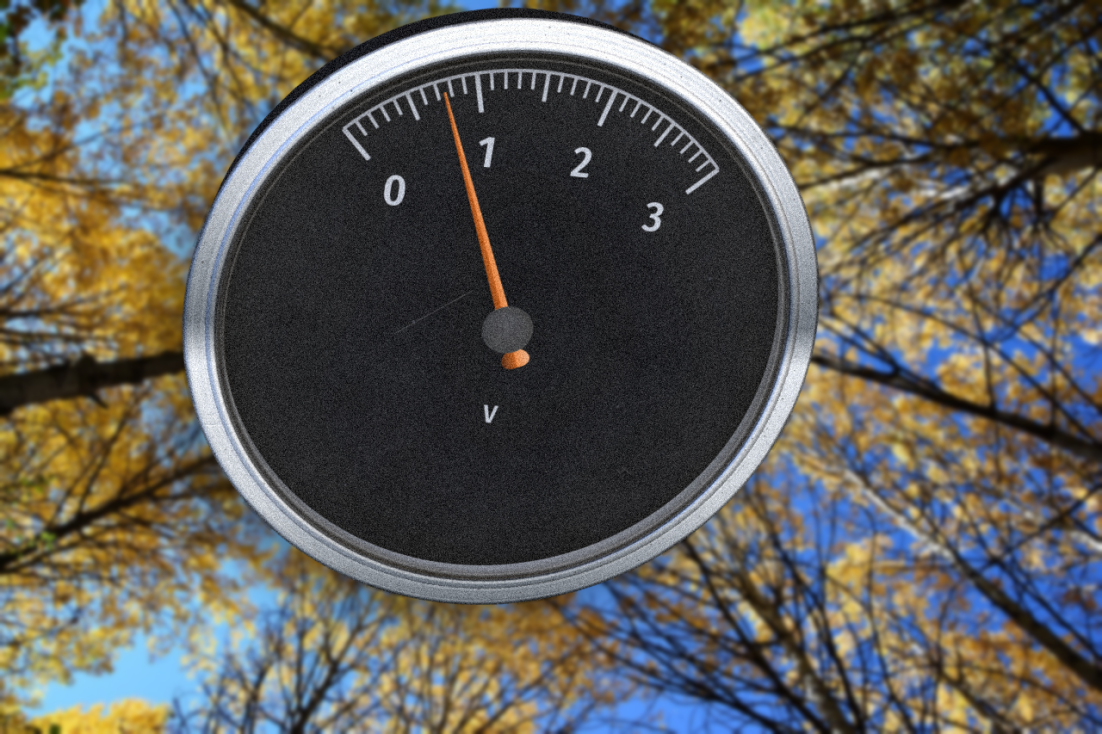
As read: **0.75** V
